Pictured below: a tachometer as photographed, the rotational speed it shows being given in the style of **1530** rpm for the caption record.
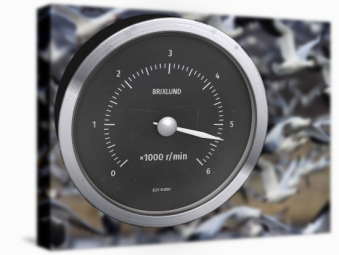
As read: **5300** rpm
